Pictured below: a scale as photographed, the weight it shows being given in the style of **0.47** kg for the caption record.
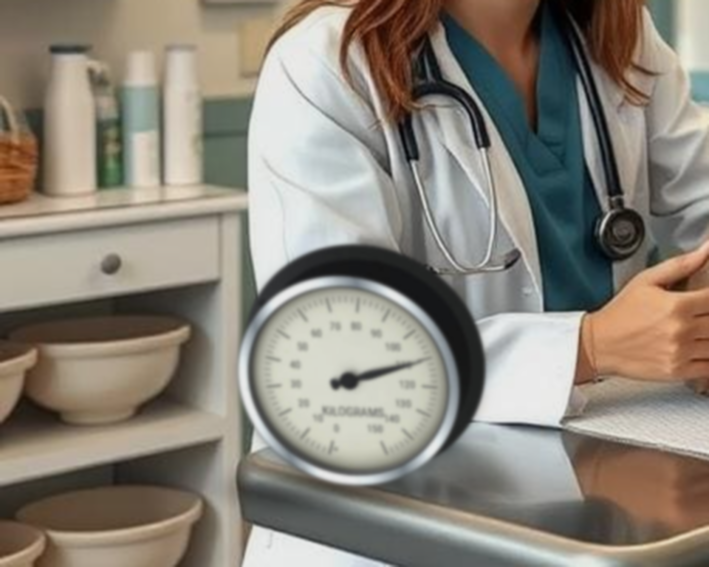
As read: **110** kg
